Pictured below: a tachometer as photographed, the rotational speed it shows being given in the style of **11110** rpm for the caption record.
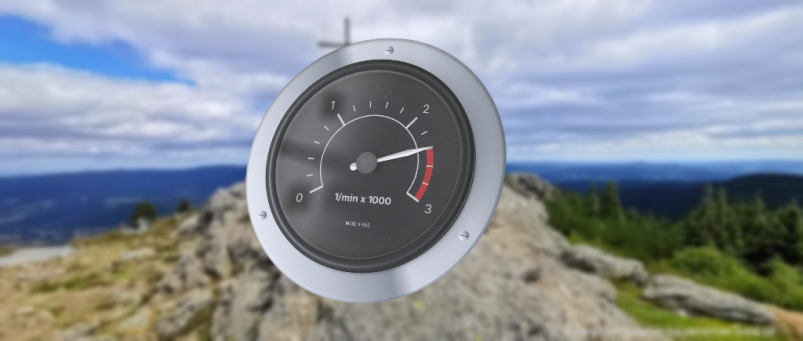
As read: **2400** rpm
